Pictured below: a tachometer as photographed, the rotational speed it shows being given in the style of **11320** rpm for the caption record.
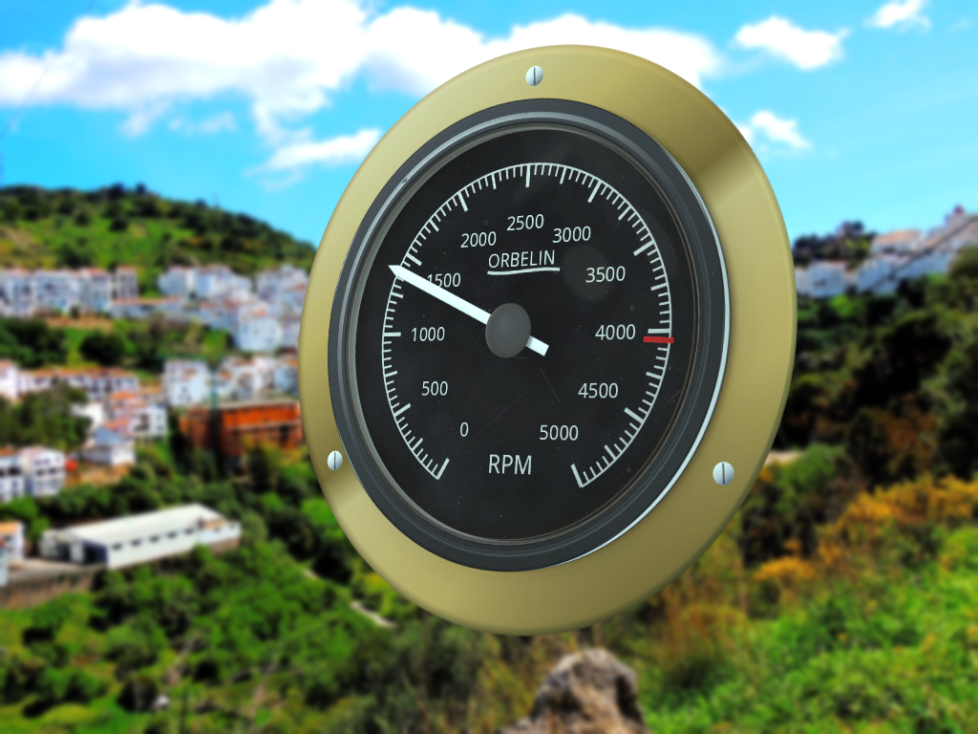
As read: **1400** rpm
